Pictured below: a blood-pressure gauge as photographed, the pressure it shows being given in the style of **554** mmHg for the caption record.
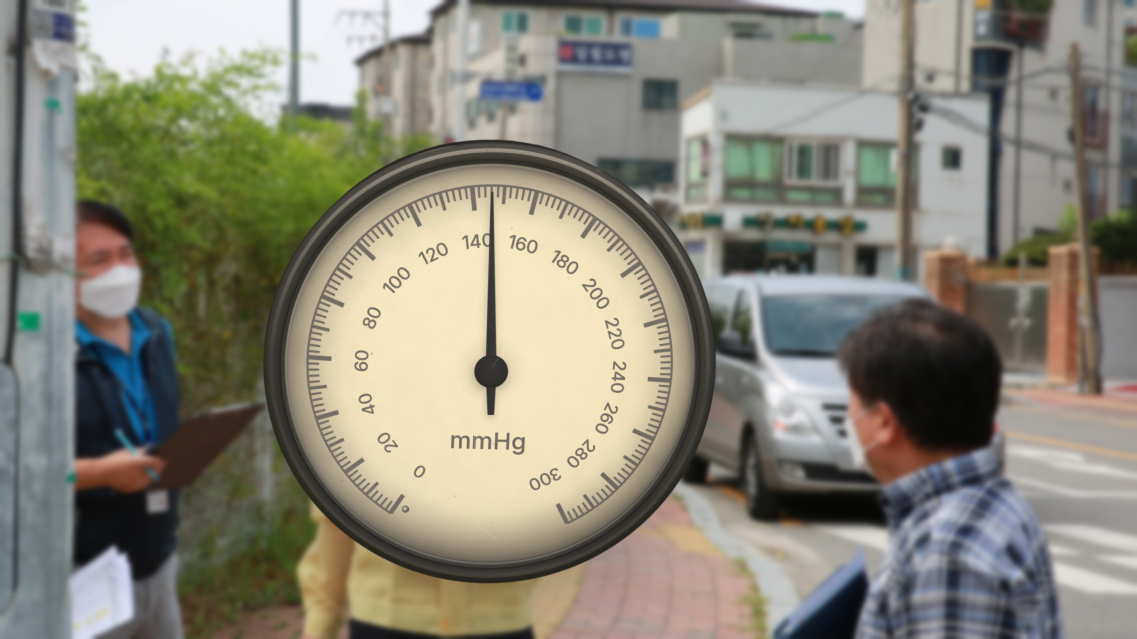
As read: **146** mmHg
